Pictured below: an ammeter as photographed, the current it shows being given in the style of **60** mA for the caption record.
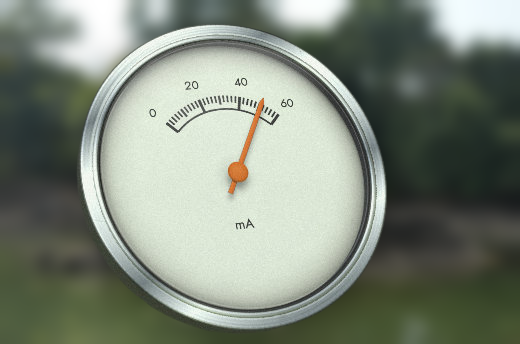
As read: **50** mA
